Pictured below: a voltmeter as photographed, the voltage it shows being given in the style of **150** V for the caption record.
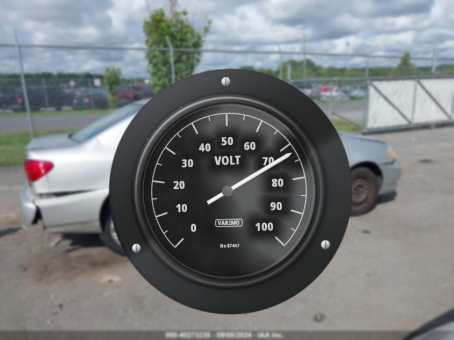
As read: **72.5** V
